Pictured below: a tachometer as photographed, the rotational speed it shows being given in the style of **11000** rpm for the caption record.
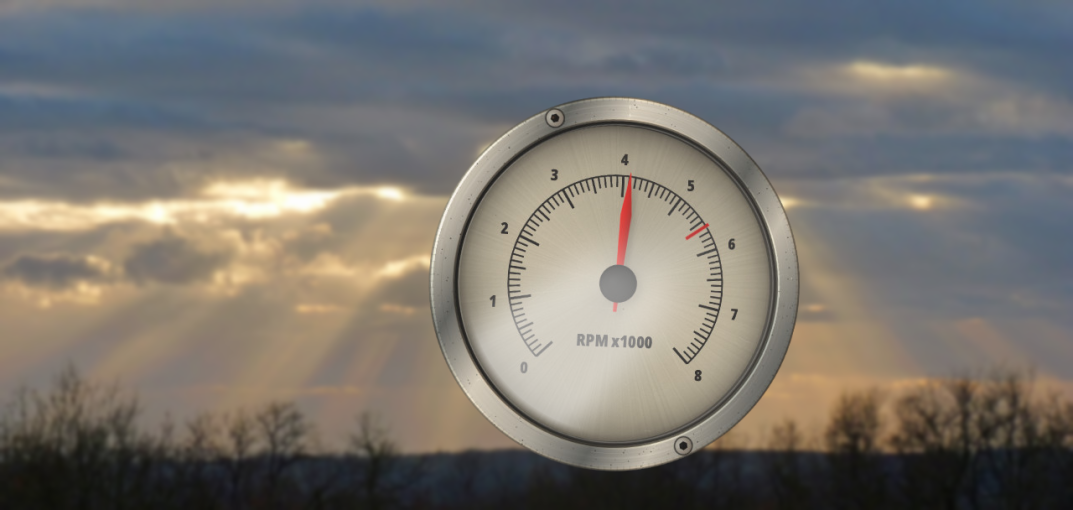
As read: **4100** rpm
